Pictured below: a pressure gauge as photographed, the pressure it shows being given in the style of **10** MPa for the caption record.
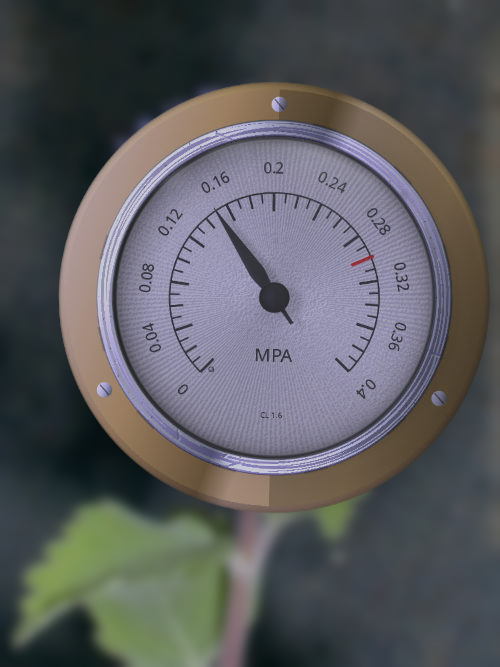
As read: **0.15** MPa
